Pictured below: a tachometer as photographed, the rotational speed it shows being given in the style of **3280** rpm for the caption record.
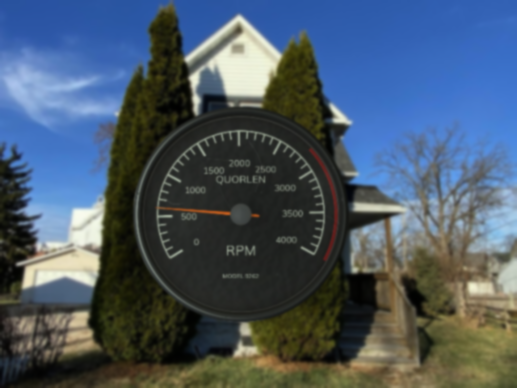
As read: **600** rpm
